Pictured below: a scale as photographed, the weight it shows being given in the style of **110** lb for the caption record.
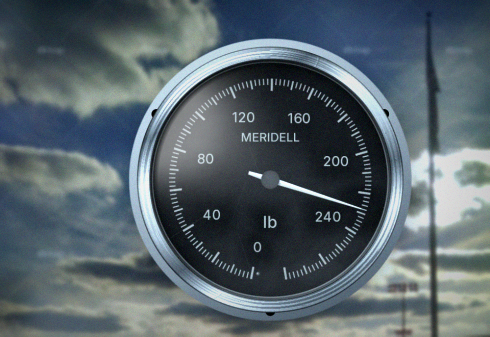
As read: **228** lb
